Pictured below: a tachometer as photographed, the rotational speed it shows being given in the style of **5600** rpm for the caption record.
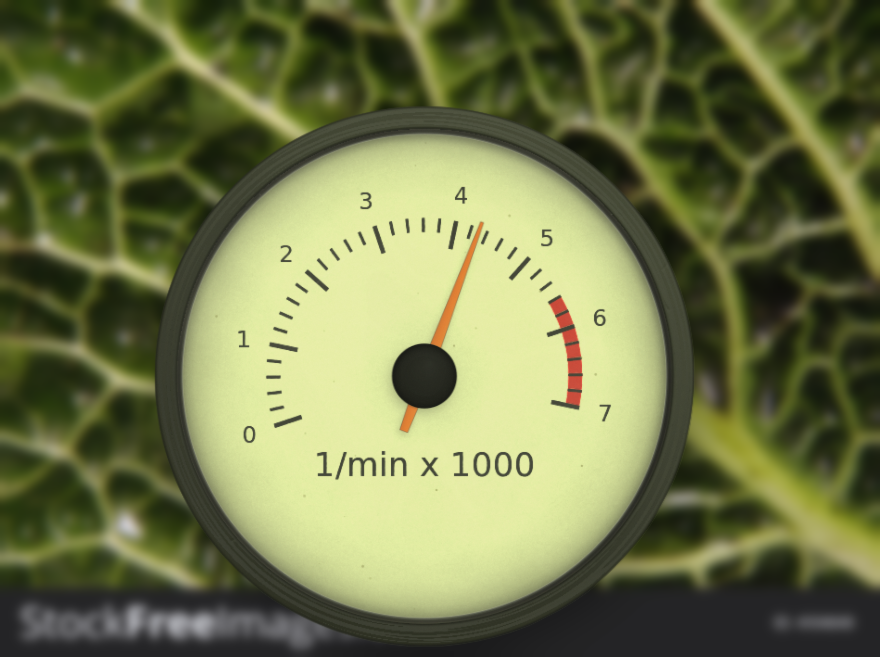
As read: **4300** rpm
